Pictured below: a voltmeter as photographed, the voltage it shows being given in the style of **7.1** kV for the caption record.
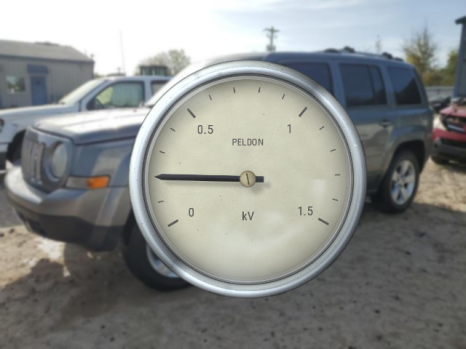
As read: **0.2** kV
